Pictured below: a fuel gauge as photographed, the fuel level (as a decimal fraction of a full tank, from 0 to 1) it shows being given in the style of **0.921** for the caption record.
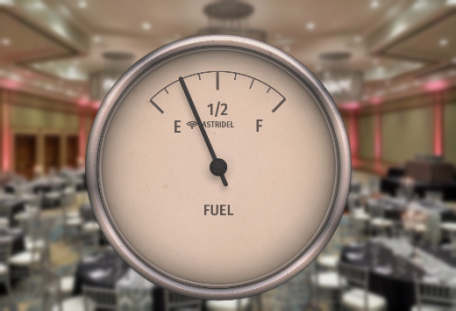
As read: **0.25**
